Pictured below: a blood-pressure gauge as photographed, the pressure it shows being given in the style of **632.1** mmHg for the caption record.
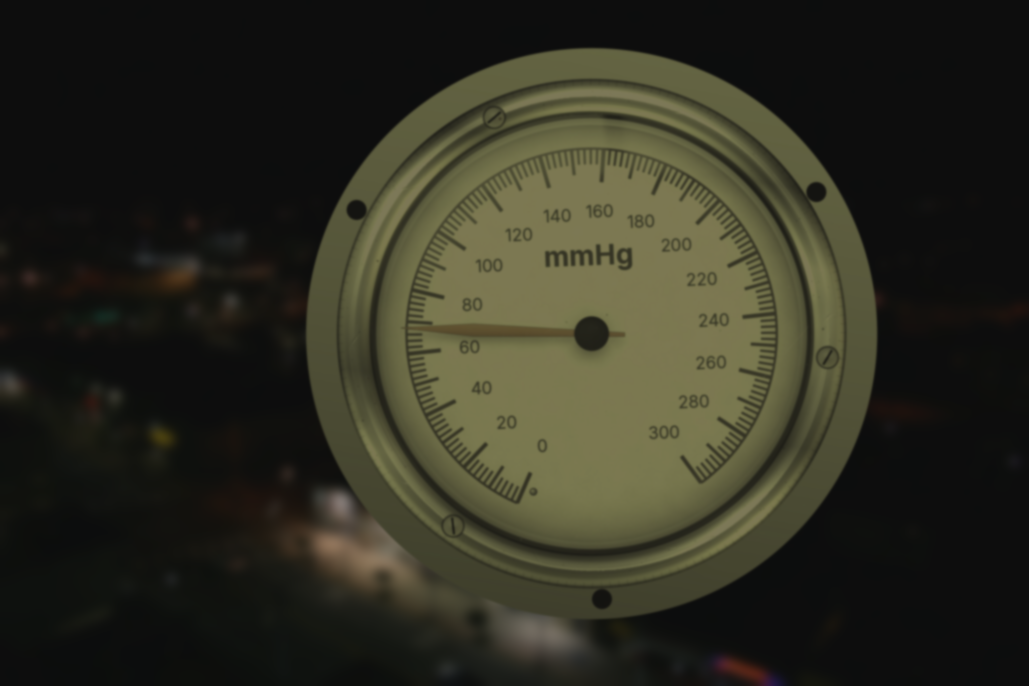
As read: **68** mmHg
